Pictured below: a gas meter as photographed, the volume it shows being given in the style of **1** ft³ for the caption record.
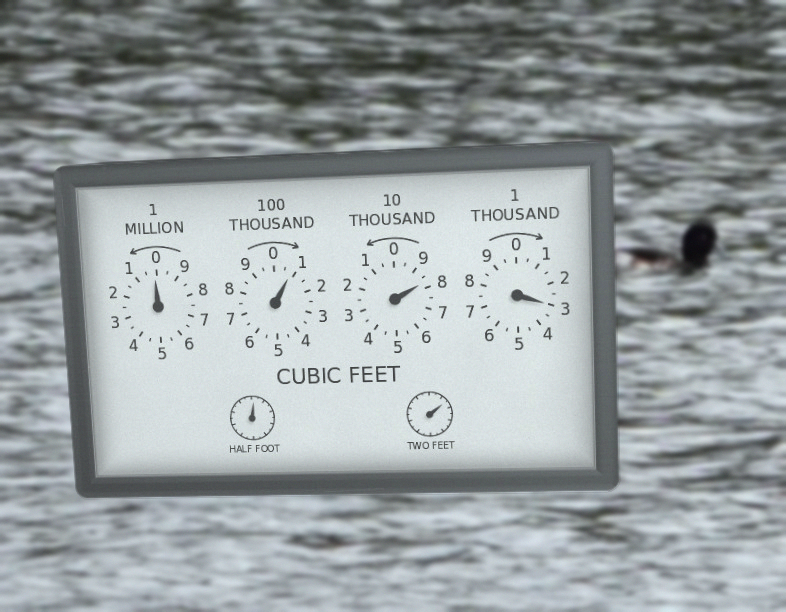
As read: **8300** ft³
